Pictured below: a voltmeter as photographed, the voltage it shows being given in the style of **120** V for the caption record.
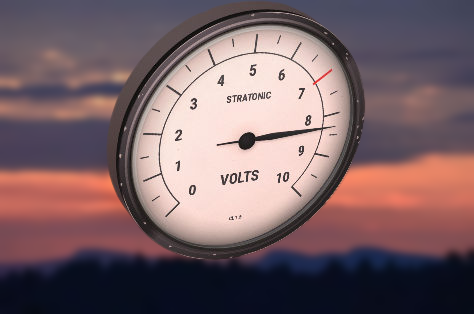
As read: **8.25** V
